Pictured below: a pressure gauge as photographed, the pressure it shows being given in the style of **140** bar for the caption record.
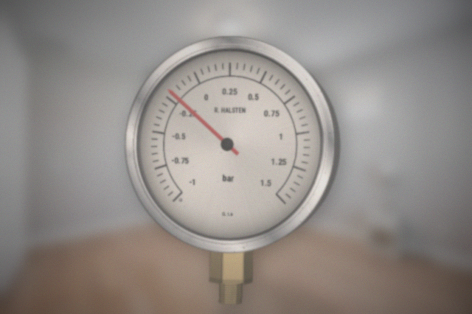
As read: **-0.2** bar
